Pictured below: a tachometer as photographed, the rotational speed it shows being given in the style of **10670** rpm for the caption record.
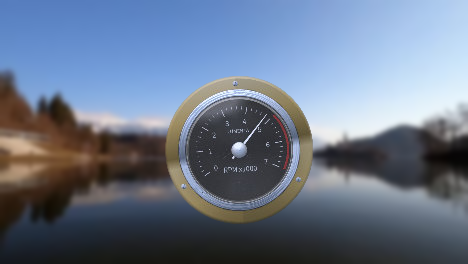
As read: **4800** rpm
